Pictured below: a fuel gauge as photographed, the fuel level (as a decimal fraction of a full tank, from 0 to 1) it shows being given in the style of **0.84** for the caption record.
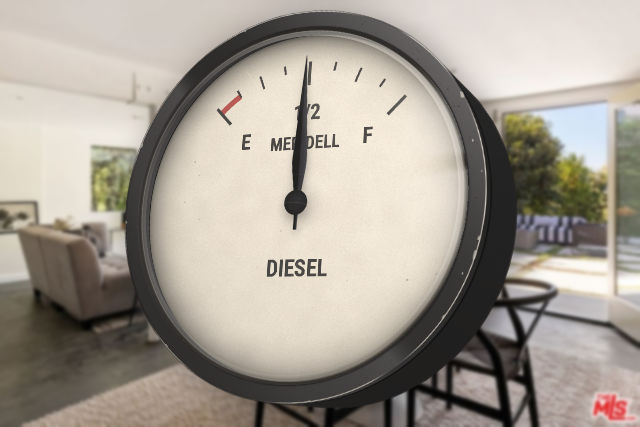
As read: **0.5**
